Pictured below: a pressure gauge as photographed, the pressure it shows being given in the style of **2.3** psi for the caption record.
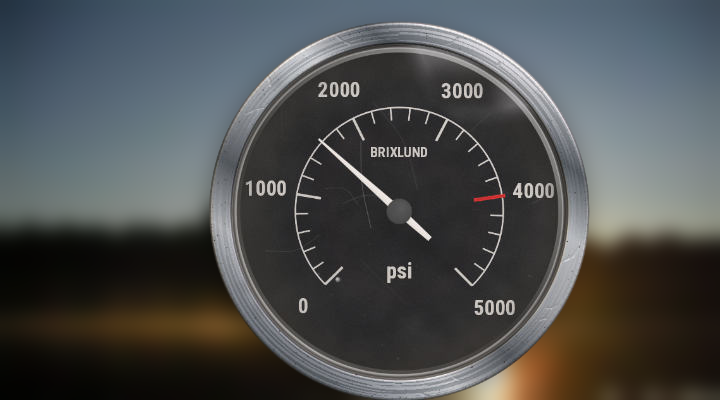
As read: **1600** psi
